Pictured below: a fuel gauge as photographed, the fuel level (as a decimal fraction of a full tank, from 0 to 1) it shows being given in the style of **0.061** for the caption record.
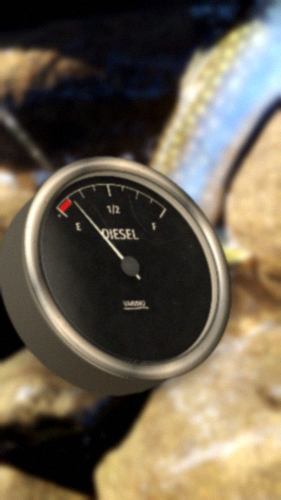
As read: **0.125**
